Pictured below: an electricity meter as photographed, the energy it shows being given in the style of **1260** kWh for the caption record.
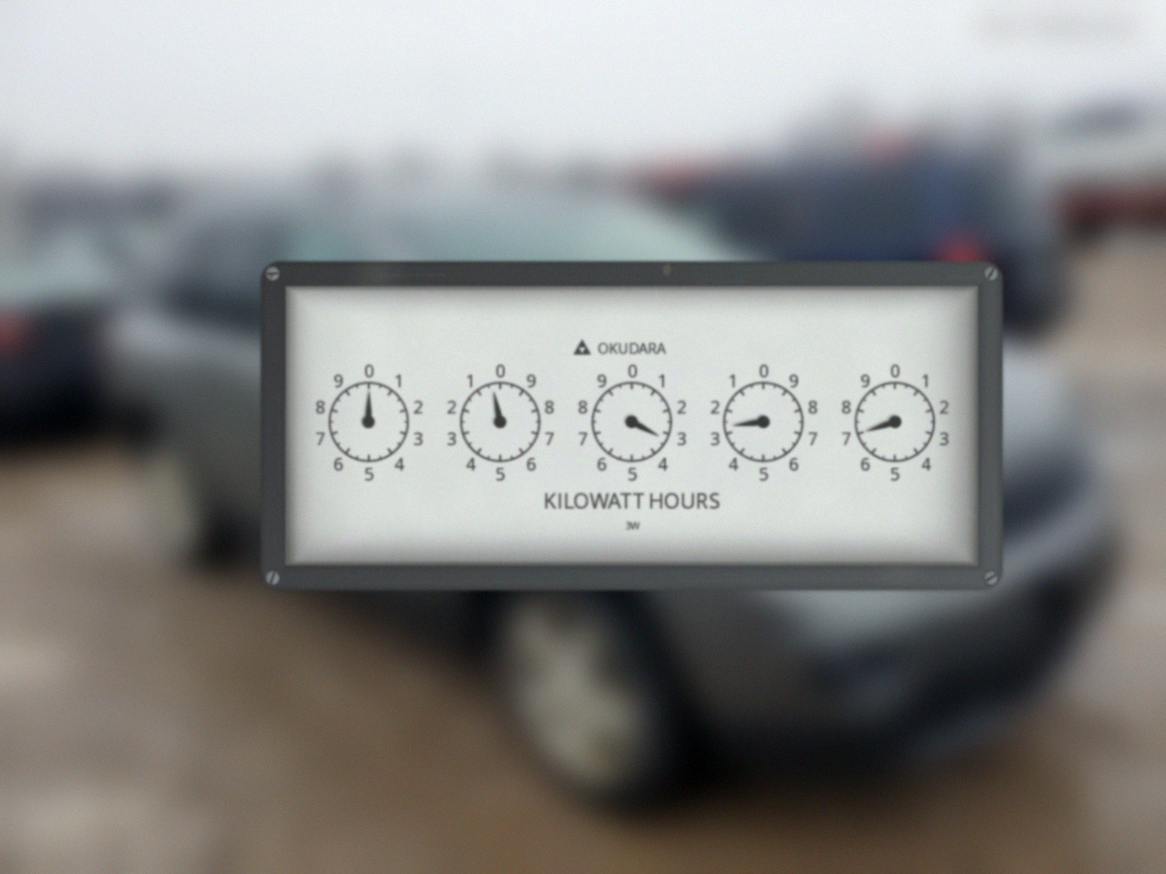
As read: **327** kWh
